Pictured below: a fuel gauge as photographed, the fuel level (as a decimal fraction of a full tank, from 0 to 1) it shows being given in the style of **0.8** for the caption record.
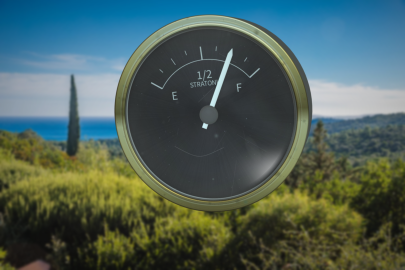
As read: **0.75**
